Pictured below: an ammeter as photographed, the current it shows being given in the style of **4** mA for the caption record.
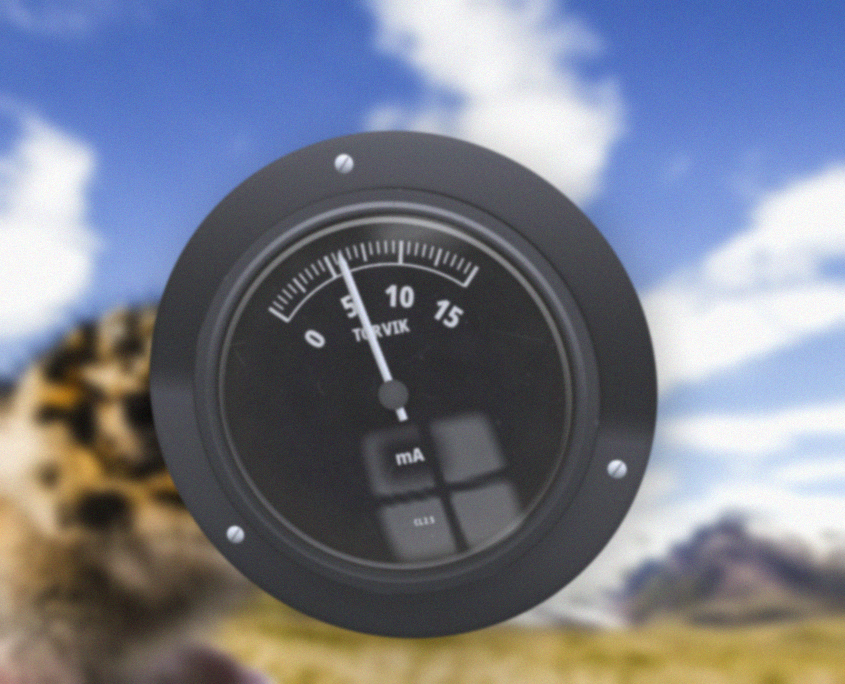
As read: **6** mA
